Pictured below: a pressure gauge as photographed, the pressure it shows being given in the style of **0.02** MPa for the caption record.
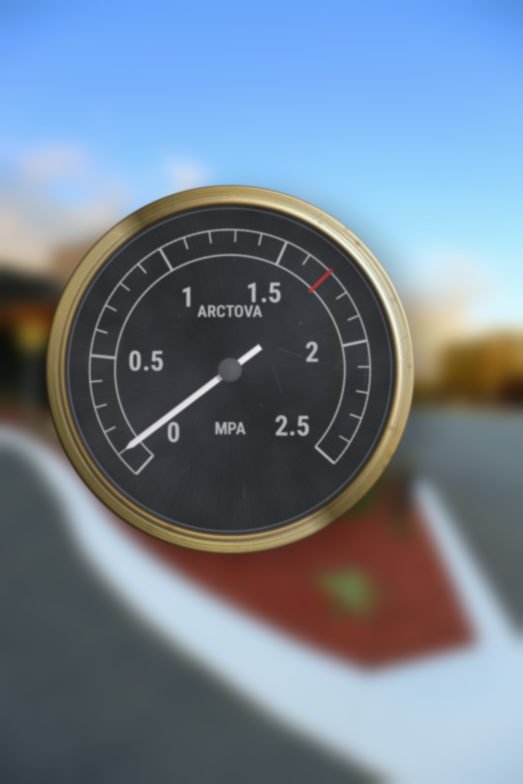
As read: **0.1** MPa
